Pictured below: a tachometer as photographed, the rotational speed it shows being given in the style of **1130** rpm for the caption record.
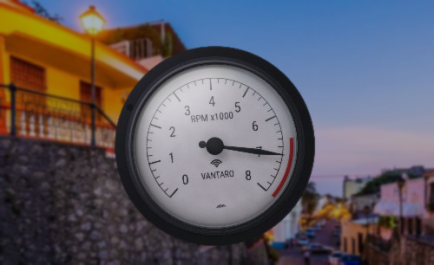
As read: **7000** rpm
